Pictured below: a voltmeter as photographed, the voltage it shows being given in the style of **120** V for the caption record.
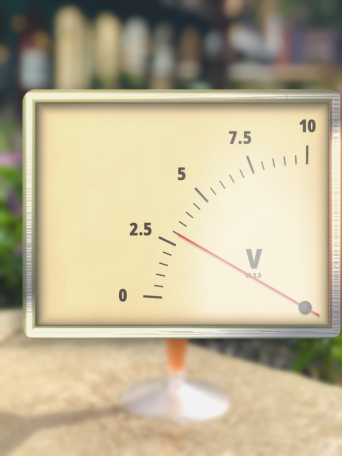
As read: **3** V
